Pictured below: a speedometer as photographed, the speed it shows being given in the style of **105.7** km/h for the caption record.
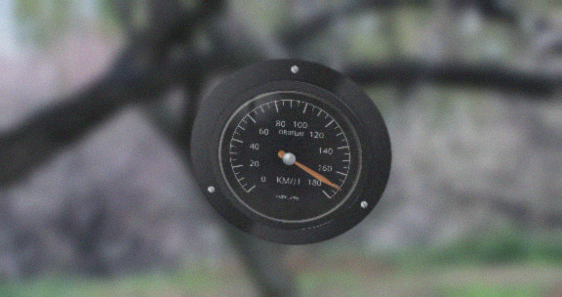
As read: **170** km/h
